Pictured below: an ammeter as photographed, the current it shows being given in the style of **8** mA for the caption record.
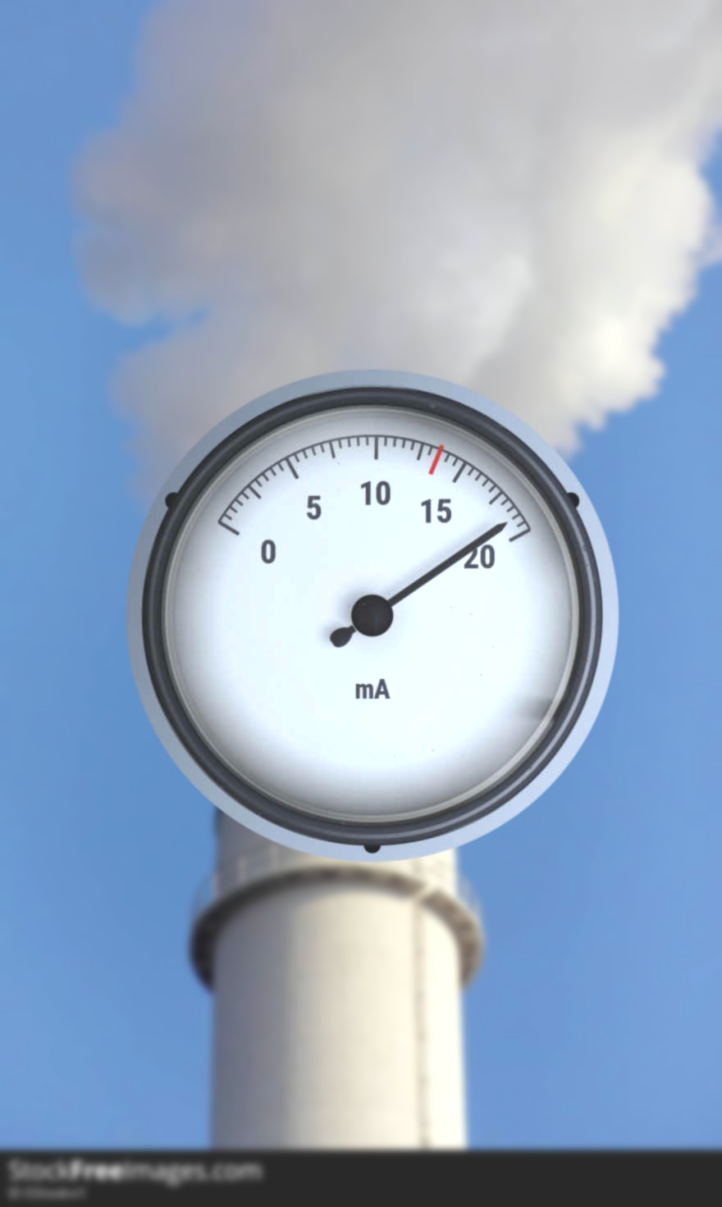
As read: **19** mA
